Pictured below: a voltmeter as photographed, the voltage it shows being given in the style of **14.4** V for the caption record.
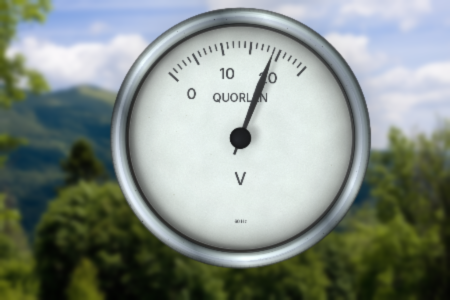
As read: **19** V
